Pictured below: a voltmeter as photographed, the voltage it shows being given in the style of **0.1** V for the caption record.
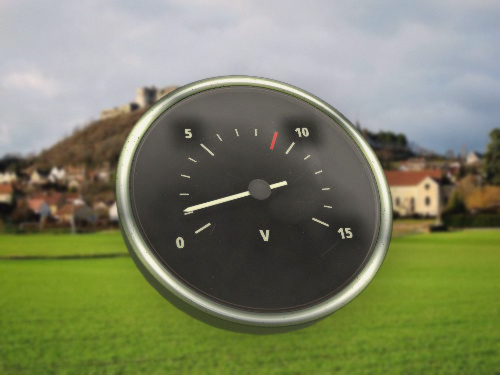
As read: **1** V
